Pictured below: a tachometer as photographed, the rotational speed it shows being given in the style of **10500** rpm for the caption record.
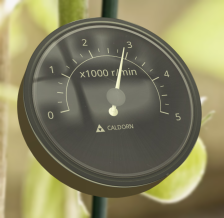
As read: **2875** rpm
